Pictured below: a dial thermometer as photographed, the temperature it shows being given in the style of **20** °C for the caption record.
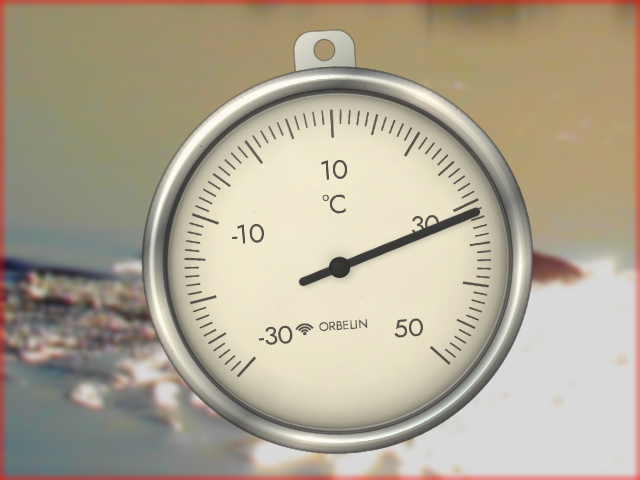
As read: **31** °C
